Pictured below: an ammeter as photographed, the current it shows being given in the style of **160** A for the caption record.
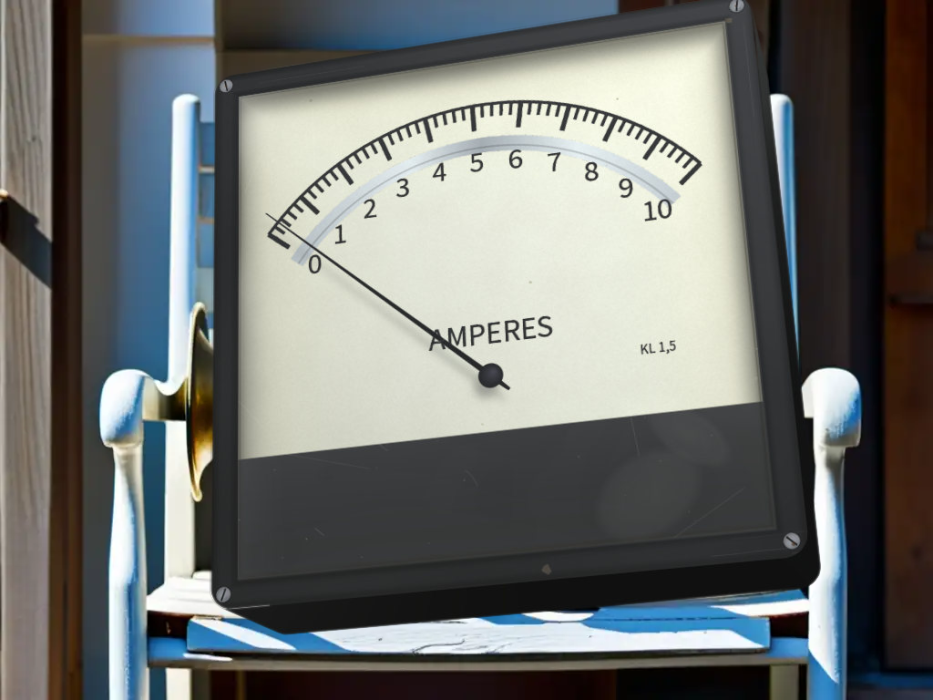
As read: **0.3** A
